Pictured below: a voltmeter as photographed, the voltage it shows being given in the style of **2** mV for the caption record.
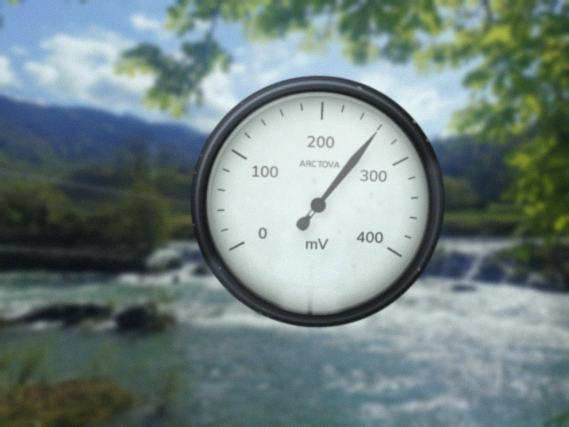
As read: **260** mV
